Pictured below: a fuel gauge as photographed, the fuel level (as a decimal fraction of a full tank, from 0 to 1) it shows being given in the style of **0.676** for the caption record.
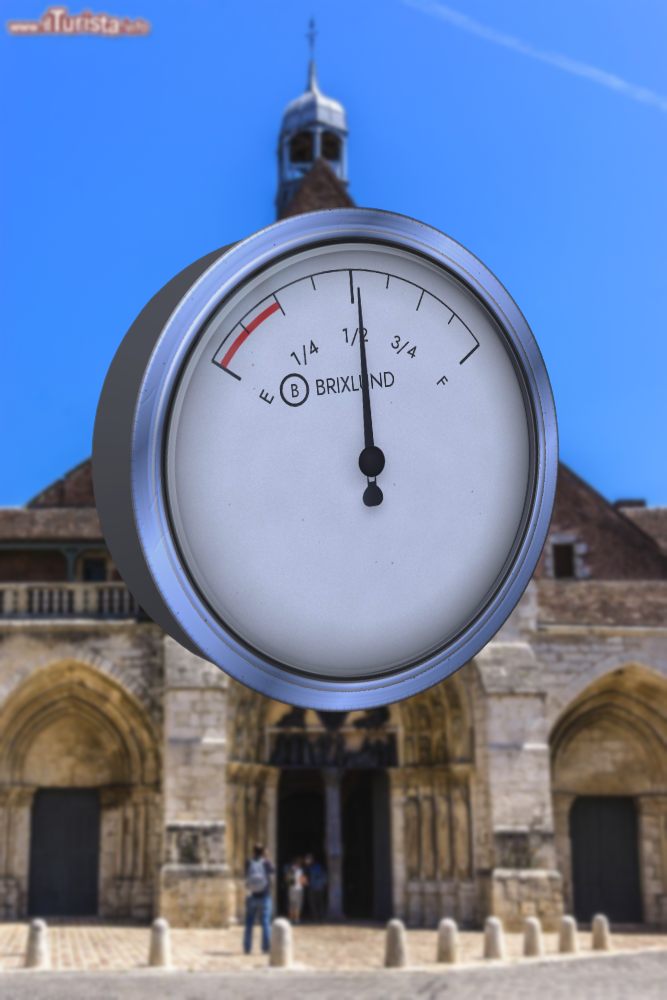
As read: **0.5**
